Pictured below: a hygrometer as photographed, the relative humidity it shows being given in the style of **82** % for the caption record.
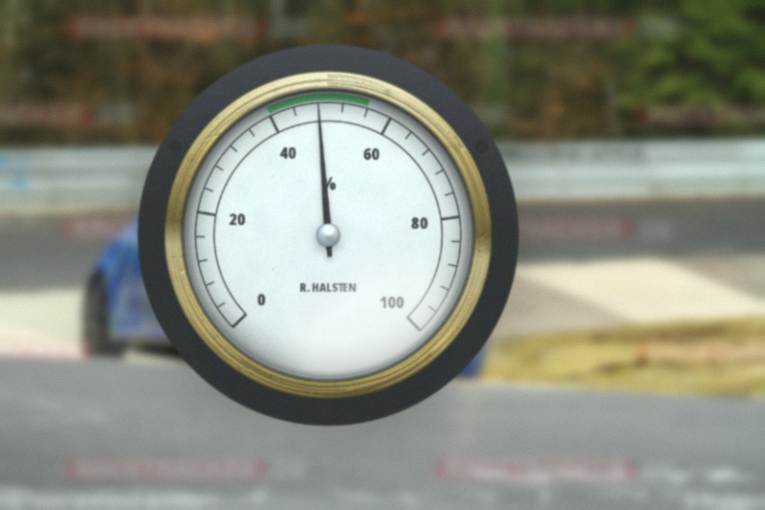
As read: **48** %
